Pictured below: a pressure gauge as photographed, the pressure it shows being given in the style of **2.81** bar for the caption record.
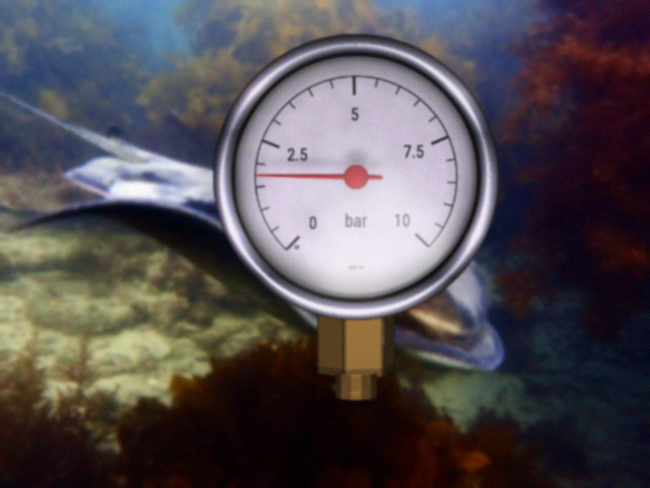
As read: **1.75** bar
